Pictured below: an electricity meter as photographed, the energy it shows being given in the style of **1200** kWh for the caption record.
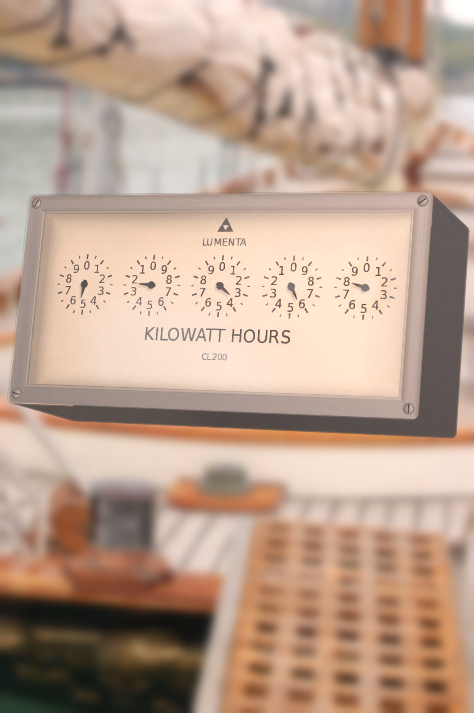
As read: **52358** kWh
